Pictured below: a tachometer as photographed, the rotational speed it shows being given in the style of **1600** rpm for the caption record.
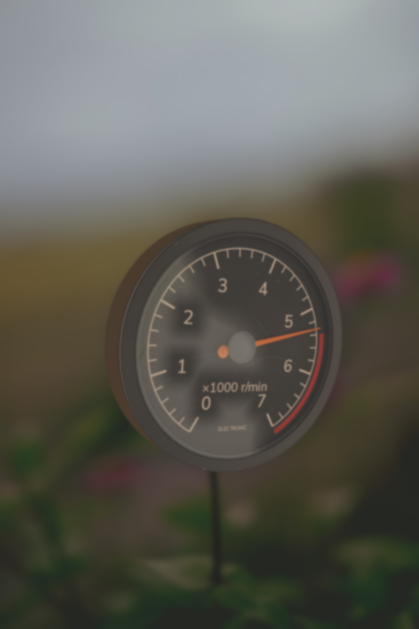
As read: **5300** rpm
